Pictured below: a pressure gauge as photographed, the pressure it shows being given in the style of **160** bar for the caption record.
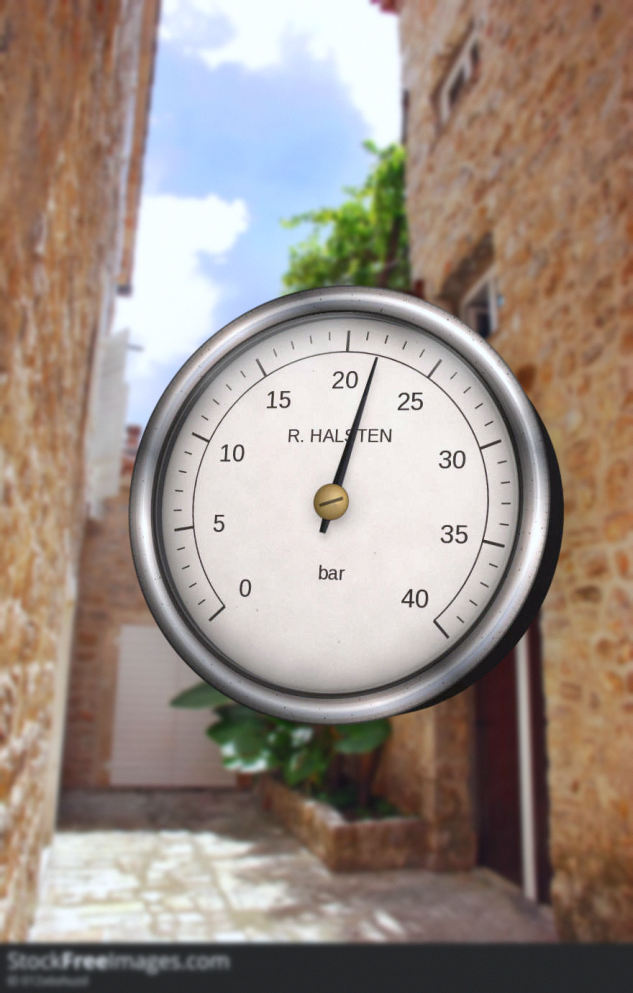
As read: **22** bar
